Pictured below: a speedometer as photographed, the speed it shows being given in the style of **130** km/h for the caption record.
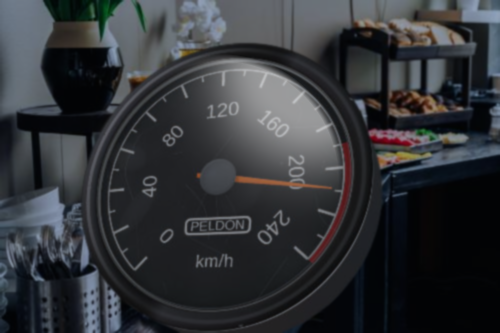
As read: **210** km/h
